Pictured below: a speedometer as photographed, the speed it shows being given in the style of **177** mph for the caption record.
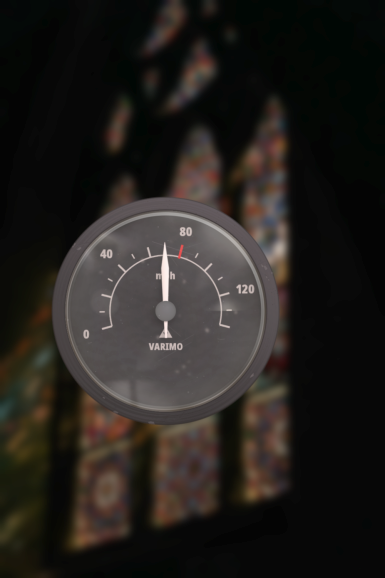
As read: **70** mph
